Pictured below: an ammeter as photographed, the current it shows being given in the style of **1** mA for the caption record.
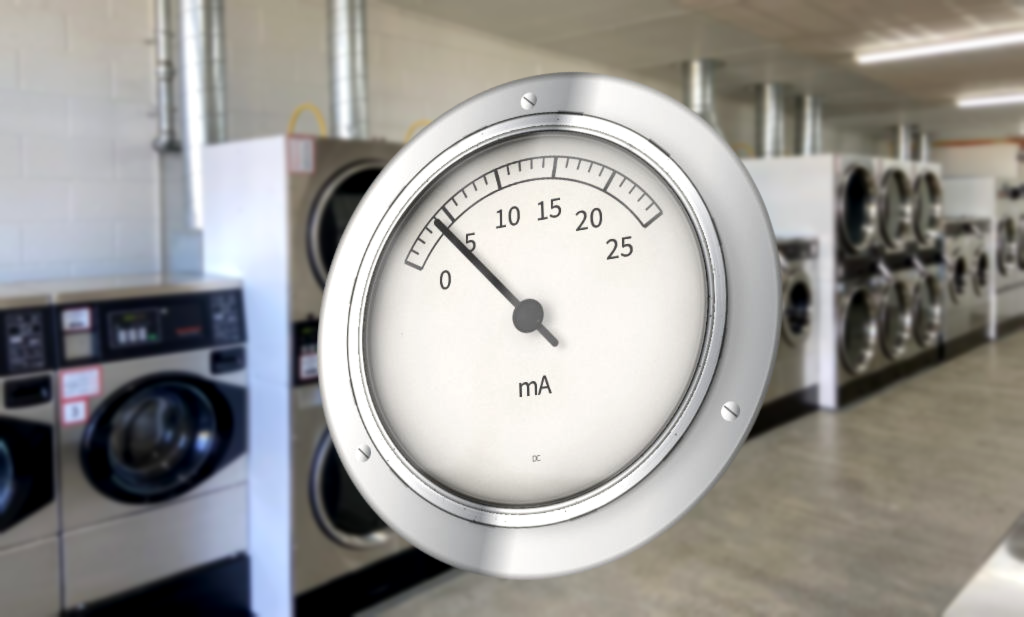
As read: **4** mA
